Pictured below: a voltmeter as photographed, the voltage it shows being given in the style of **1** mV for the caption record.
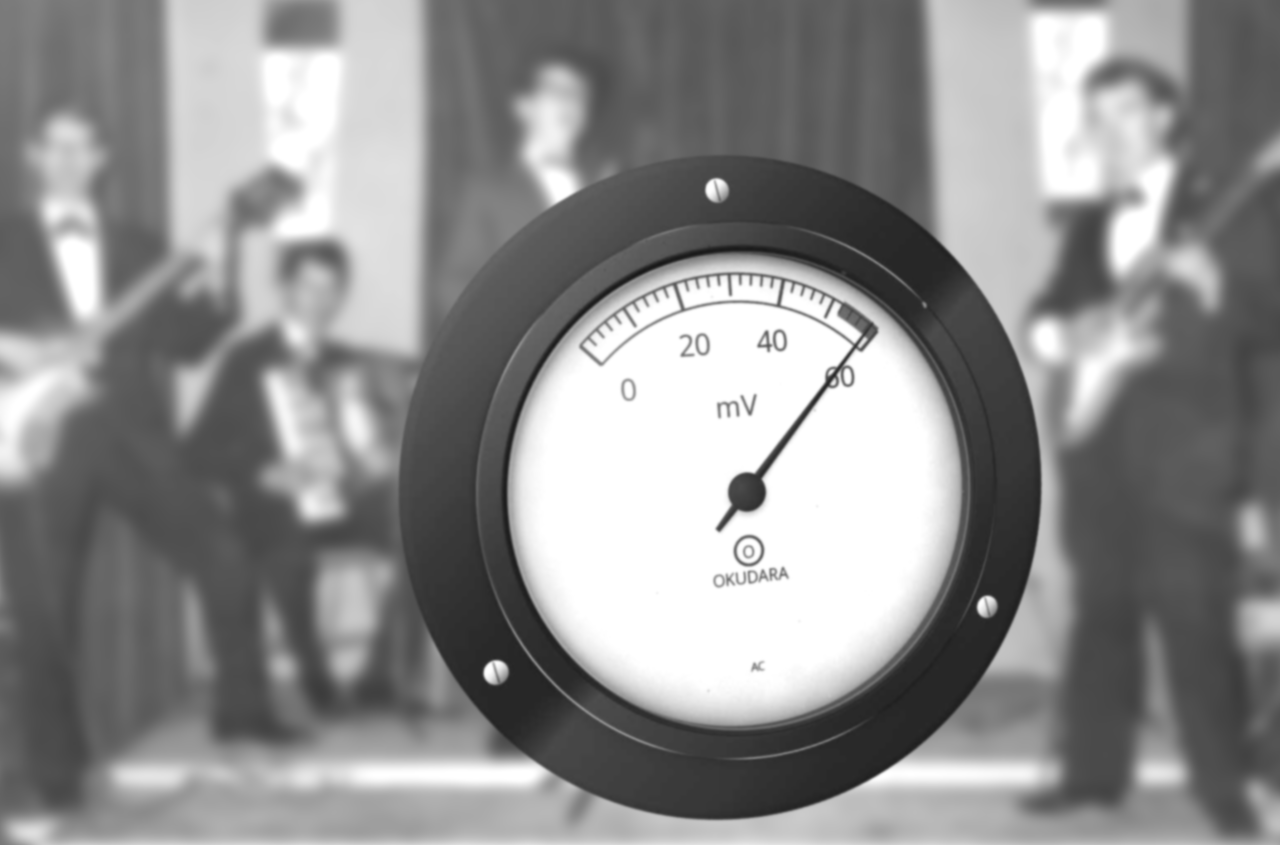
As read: **58** mV
